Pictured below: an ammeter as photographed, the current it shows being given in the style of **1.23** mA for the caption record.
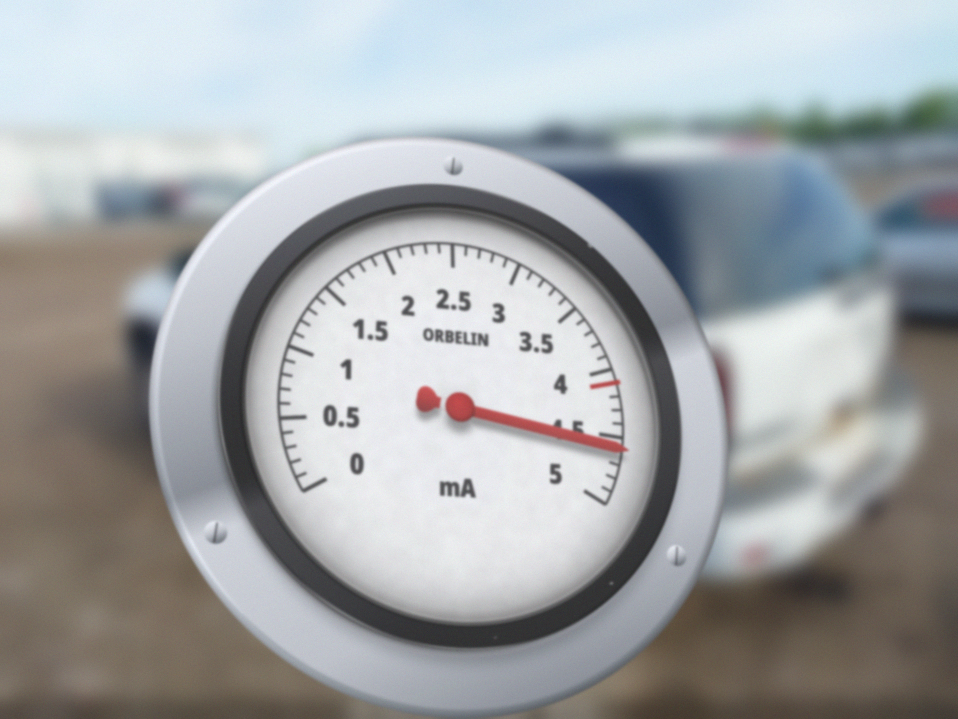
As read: **4.6** mA
